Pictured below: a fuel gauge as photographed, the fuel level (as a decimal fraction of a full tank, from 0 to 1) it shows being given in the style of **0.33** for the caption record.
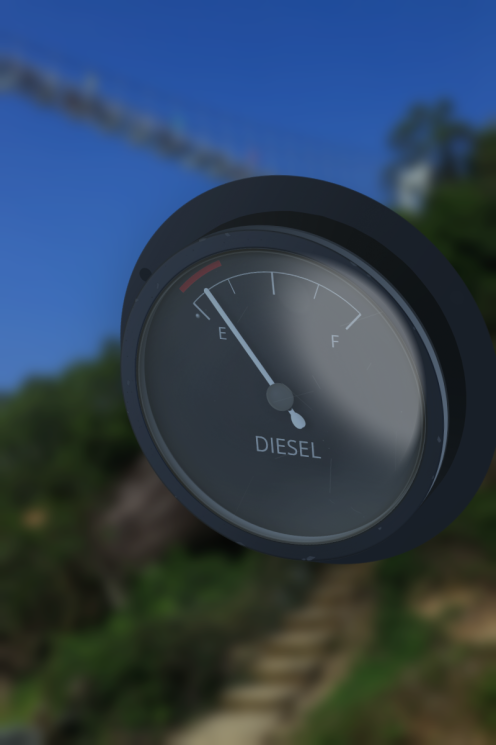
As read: **0.125**
